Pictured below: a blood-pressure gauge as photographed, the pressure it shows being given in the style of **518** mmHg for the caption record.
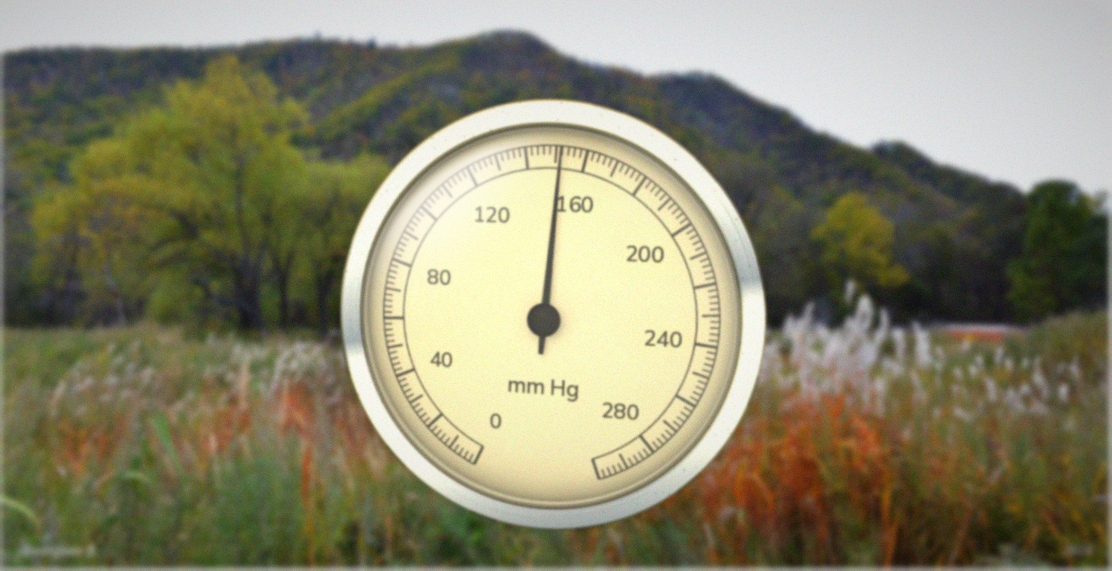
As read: **152** mmHg
